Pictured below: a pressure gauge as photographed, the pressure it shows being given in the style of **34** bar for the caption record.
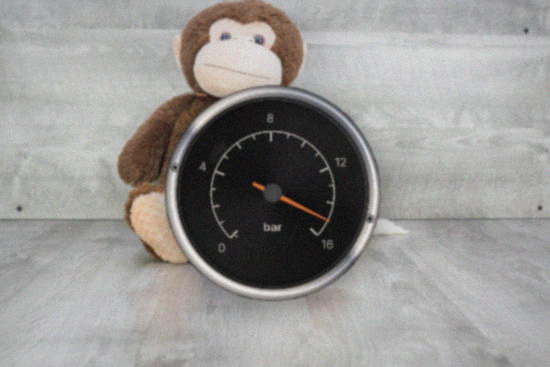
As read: **15** bar
